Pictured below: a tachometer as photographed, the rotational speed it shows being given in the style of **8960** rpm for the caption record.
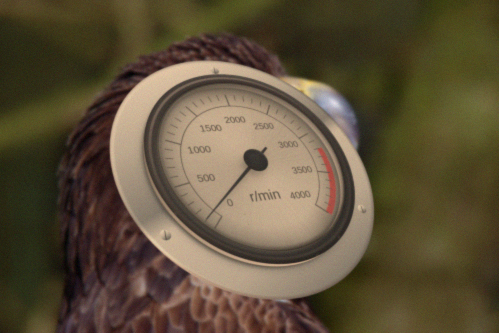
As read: **100** rpm
